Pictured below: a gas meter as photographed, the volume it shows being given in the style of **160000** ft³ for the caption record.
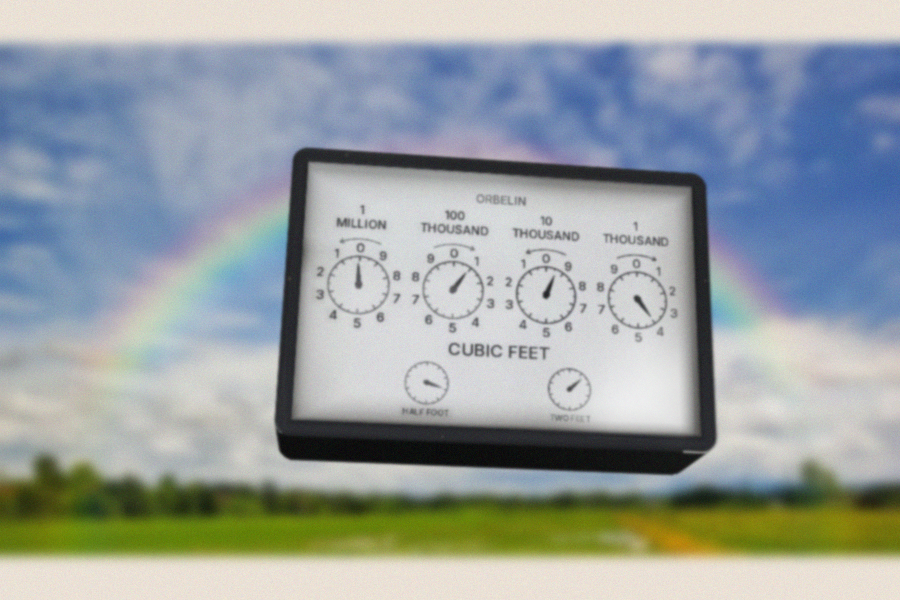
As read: **9400** ft³
